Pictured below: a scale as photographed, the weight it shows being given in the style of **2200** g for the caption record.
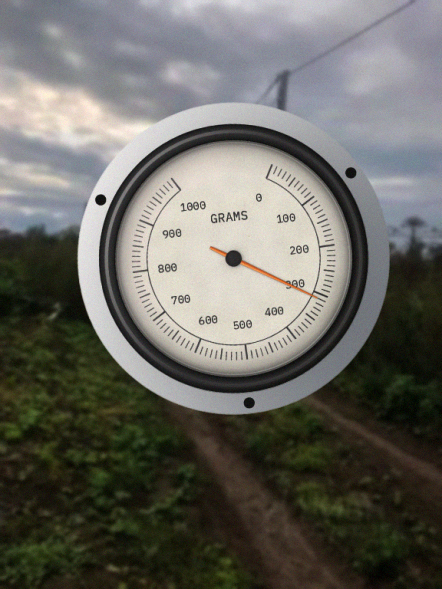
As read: **310** g
